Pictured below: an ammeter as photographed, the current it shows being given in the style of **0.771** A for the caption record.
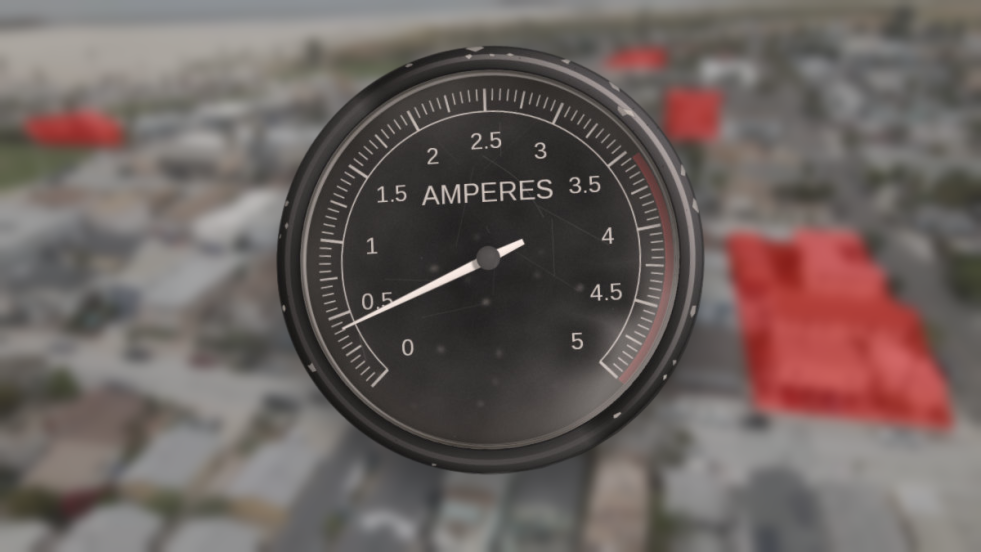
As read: **0.4** A
